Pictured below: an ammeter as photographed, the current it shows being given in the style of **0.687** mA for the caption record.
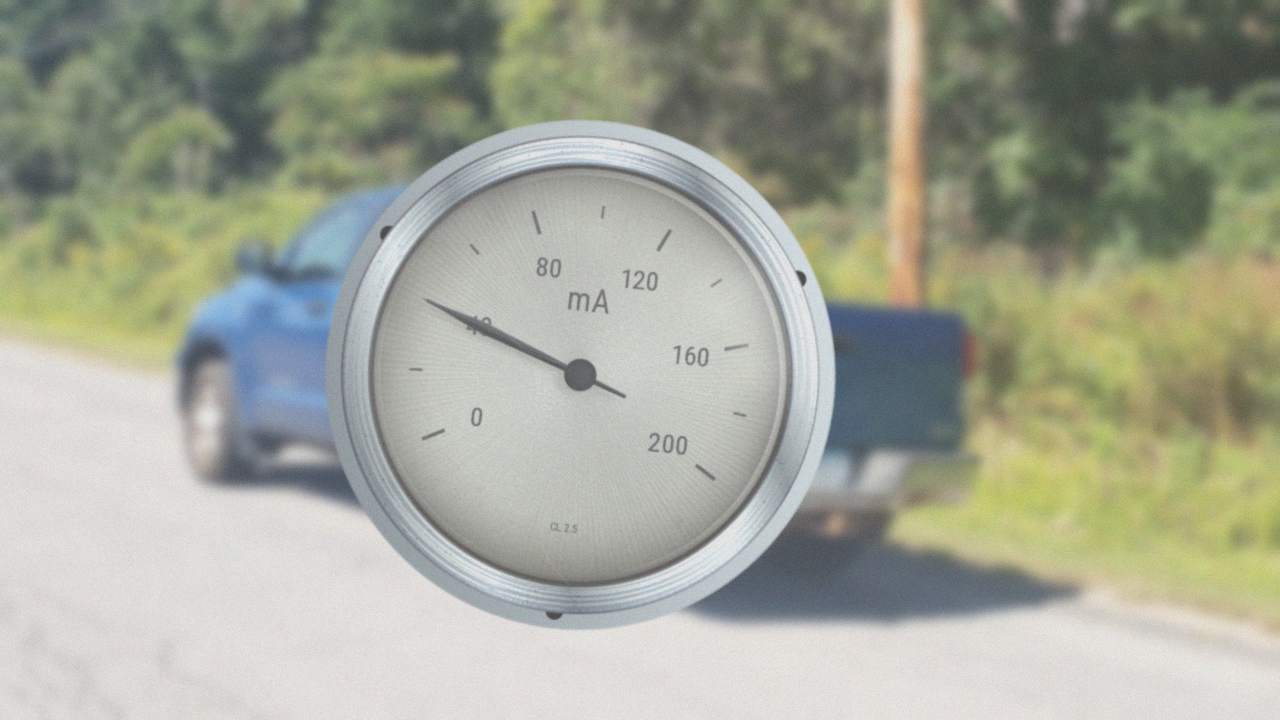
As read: **40** mA
